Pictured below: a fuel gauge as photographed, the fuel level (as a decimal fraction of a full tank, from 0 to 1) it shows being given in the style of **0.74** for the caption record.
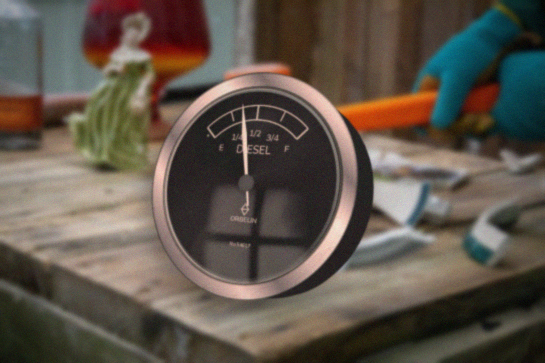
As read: **0.375**
